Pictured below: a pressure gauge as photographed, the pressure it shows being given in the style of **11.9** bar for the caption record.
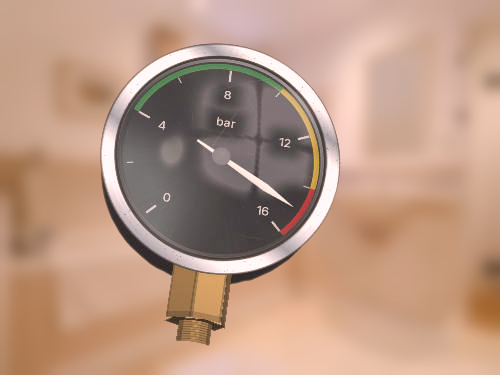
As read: **15** bar
